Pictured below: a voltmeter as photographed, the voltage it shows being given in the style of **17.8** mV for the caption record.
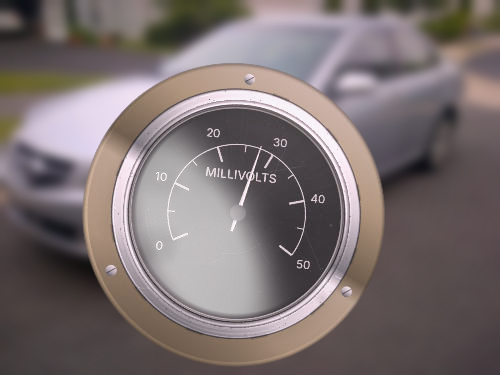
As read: **27.5** mV
